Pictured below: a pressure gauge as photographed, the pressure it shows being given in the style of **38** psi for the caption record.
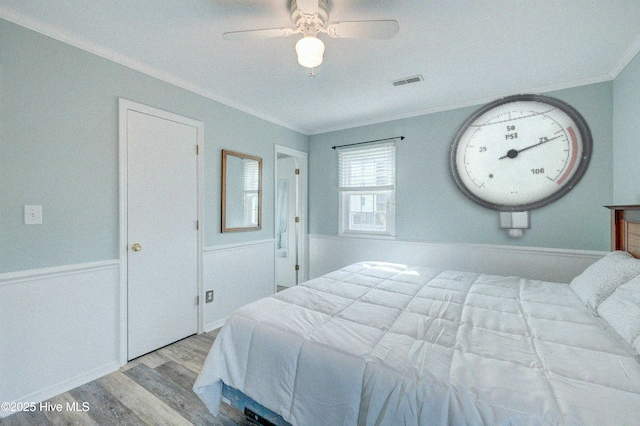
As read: **77.5** psi
